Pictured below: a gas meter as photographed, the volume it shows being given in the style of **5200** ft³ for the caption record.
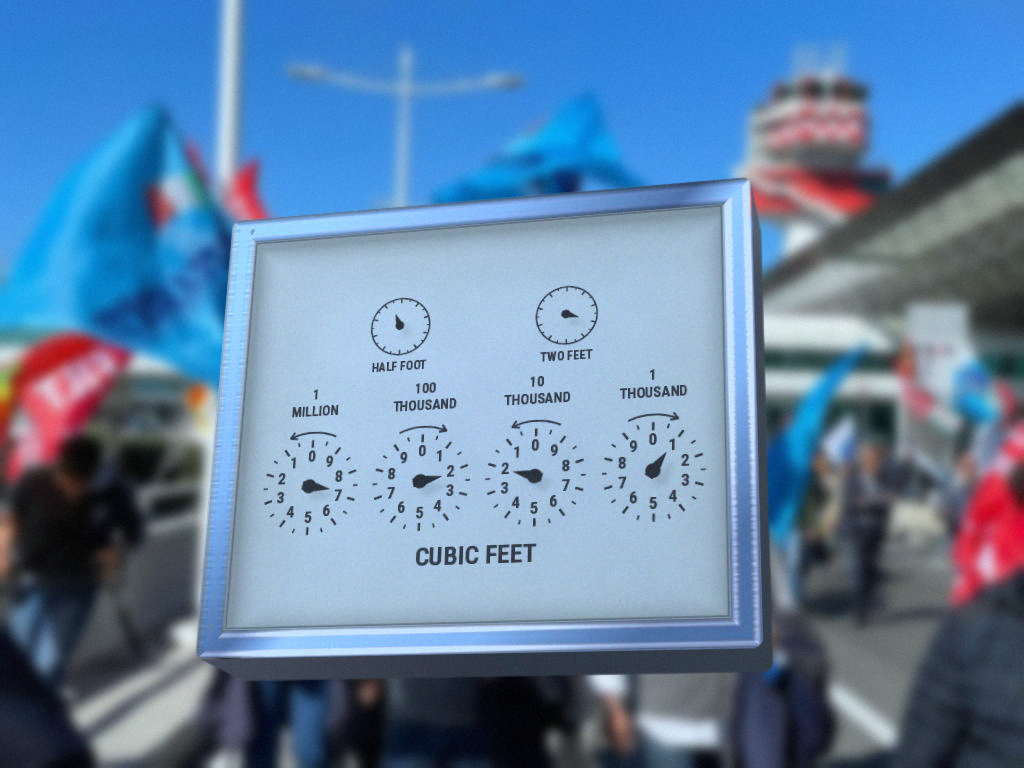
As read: **722100** ft³
